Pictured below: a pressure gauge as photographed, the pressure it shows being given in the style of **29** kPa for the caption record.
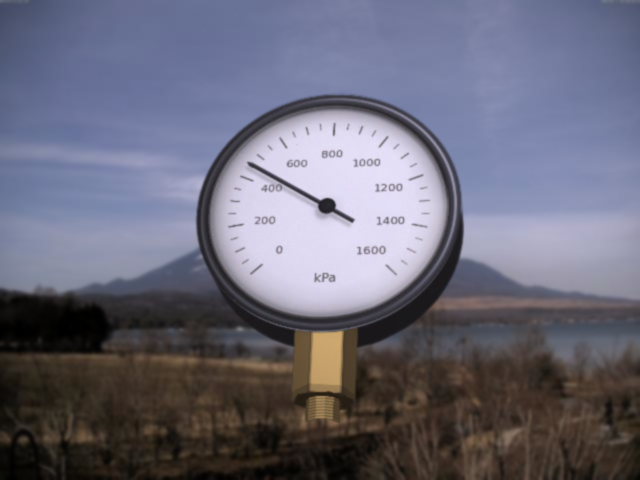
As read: **450** kPa
